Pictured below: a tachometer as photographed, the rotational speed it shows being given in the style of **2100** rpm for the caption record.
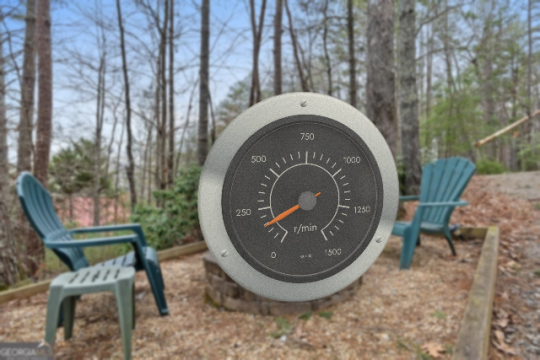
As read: **150** rpm
